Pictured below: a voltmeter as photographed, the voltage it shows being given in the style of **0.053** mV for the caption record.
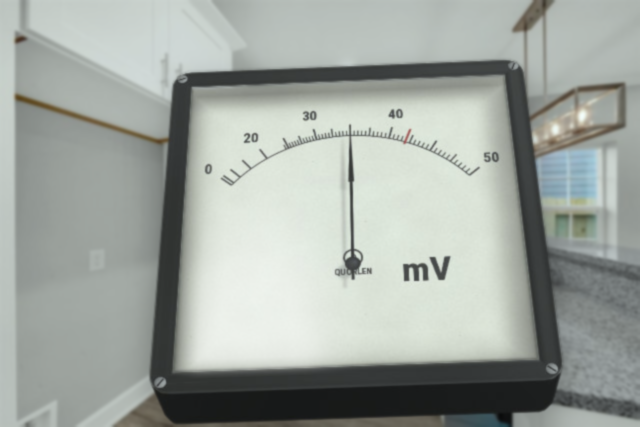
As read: **35** mV
